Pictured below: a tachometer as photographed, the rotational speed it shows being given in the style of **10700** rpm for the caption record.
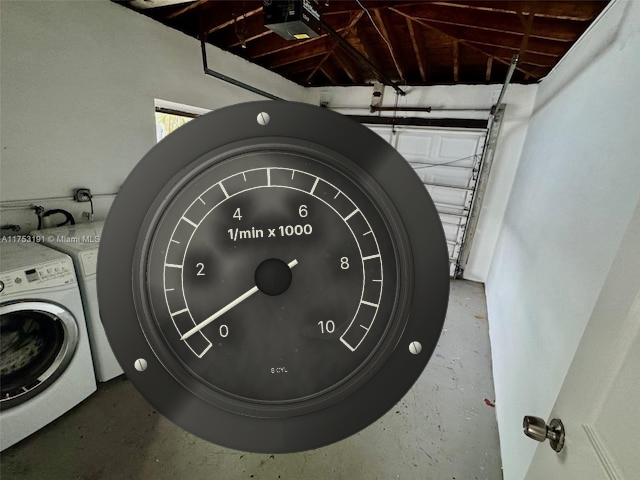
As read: **500** rpm
